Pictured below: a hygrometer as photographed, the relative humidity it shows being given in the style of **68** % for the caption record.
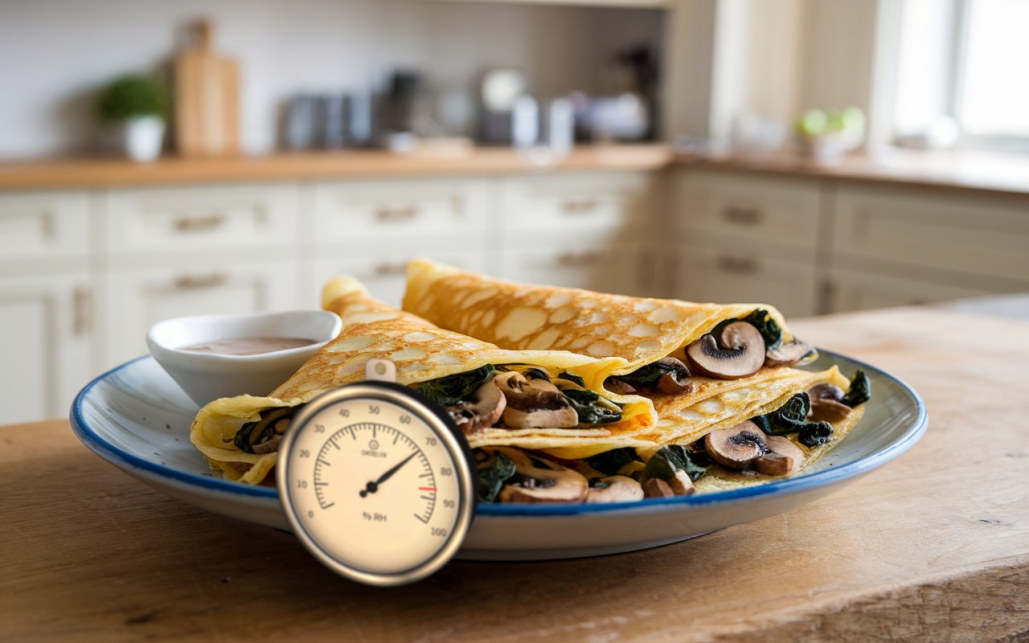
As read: **70** %
